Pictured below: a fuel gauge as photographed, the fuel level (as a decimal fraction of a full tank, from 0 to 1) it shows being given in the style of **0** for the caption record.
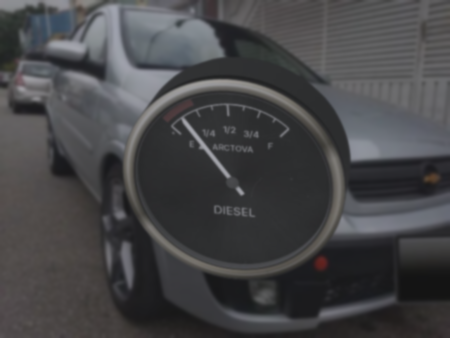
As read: **0.125**
